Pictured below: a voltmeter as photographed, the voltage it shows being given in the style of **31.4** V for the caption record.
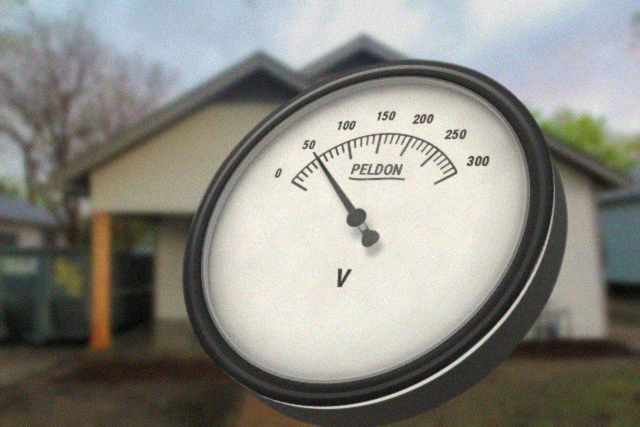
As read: **50** V
